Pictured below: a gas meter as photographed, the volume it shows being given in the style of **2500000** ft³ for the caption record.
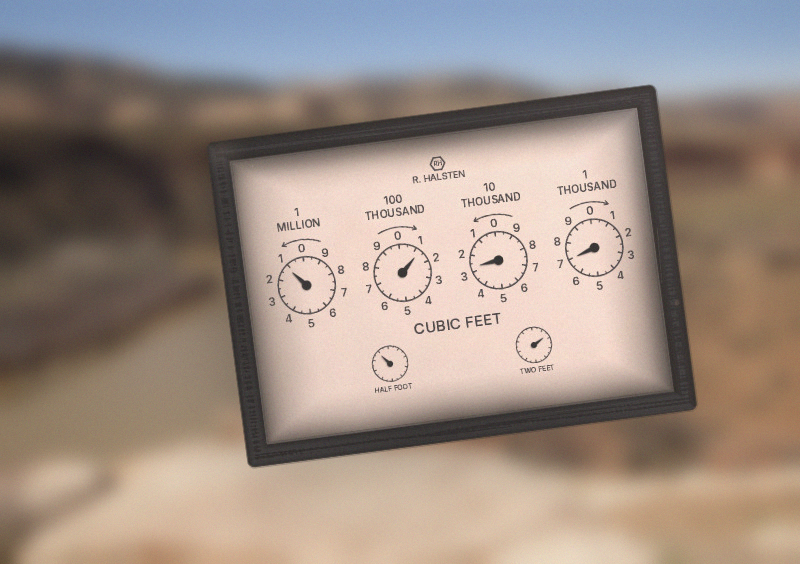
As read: **112700** ft³
